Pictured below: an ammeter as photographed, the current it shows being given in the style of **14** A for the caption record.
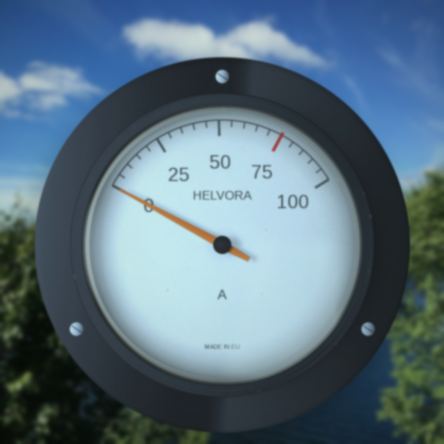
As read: **0** A
